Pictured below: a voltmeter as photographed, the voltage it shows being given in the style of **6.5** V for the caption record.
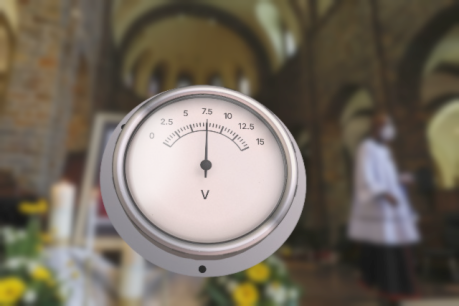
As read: **7.5** V
